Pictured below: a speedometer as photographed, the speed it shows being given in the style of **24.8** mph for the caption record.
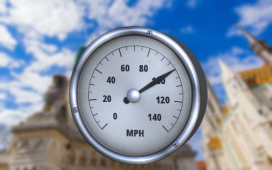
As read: **100** mph
